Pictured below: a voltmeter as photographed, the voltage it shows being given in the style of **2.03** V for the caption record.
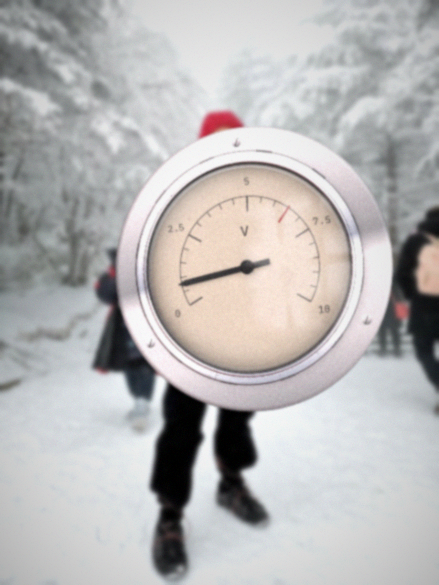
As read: **0.75** V
